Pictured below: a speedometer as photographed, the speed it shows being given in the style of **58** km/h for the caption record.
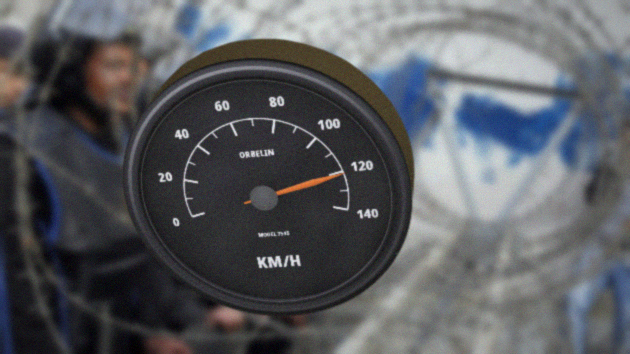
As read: **120** km/h
